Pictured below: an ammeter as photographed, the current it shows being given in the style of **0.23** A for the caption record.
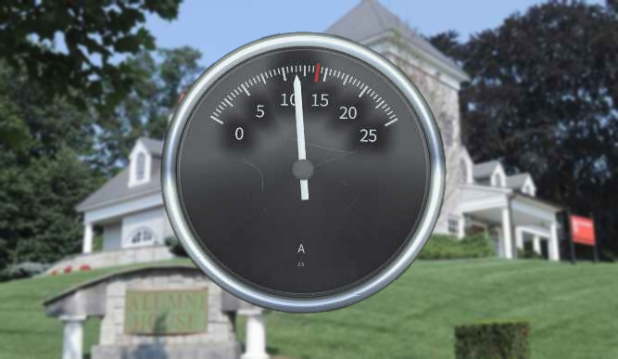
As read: **11.5** A
